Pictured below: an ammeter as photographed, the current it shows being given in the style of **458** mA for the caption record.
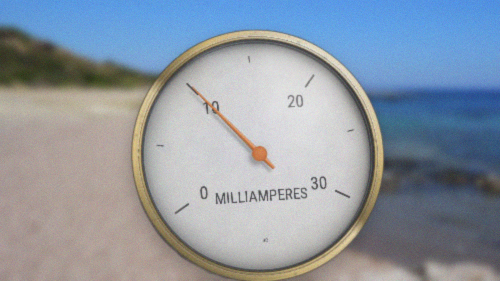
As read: **10** mA
